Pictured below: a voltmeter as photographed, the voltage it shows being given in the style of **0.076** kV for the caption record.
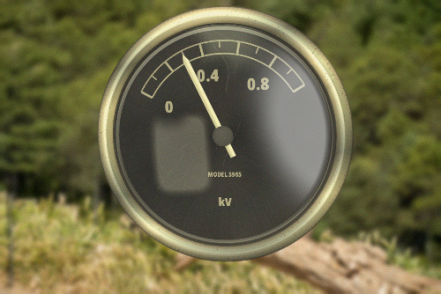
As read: **0.3** kV
